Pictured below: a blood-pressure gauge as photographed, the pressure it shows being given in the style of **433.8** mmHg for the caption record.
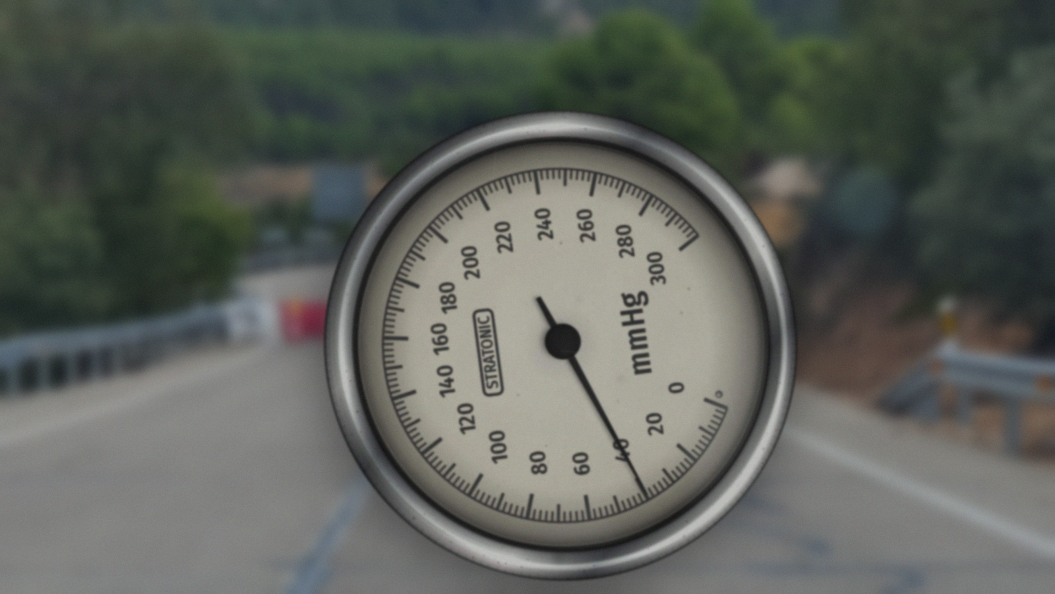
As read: **40** mmHg
